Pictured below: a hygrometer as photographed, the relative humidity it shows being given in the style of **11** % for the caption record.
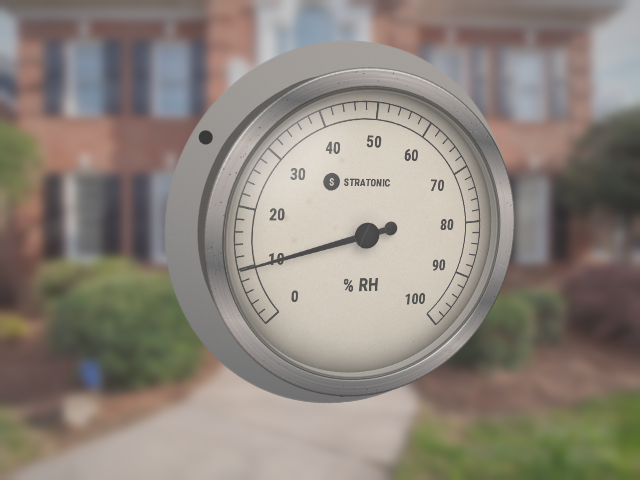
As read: **10** %
